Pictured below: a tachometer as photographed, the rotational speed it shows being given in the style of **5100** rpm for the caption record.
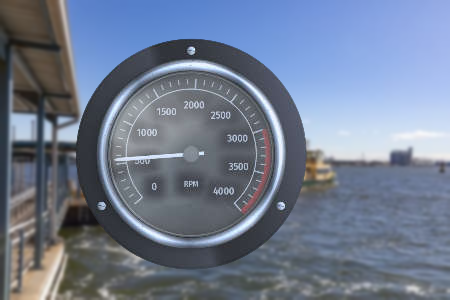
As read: **550** rpm
